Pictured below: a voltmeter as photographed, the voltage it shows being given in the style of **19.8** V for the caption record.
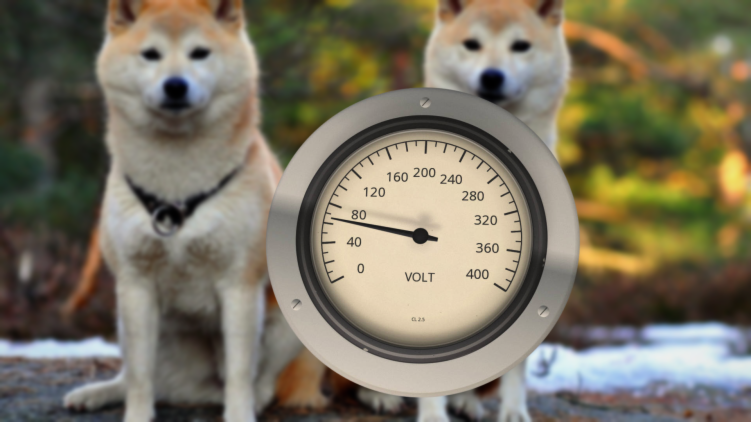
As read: **65** V
